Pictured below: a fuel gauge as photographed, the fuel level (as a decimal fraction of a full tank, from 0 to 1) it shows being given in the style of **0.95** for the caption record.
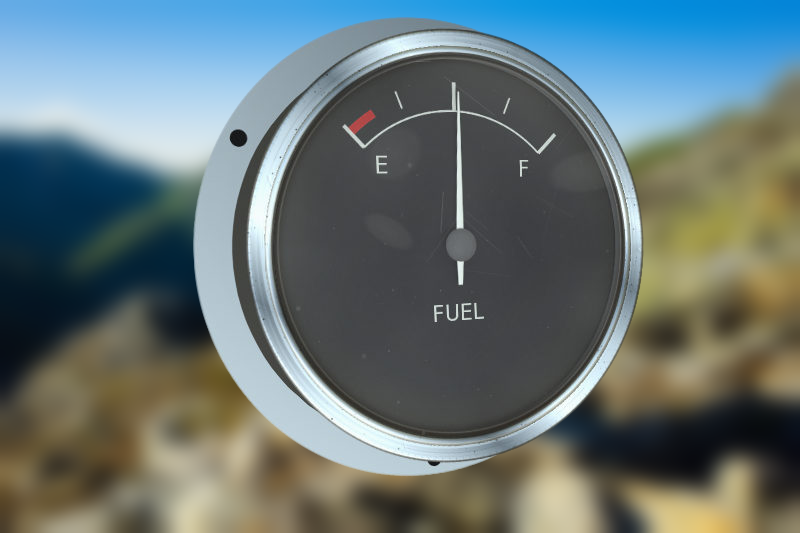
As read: **0.5**
